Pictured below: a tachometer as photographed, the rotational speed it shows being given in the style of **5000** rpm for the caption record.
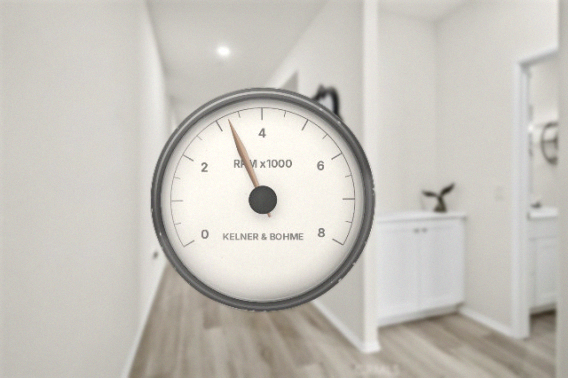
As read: **3250** rpm
